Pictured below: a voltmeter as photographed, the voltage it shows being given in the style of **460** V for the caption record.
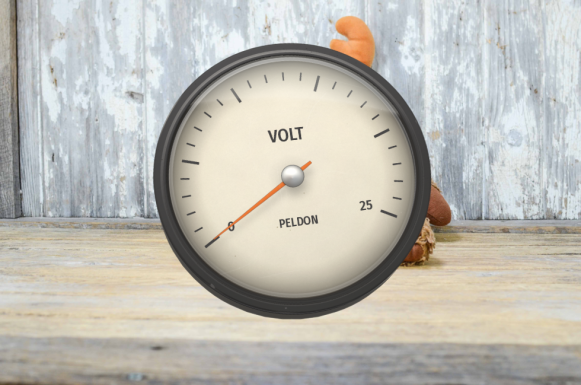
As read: **0** V
